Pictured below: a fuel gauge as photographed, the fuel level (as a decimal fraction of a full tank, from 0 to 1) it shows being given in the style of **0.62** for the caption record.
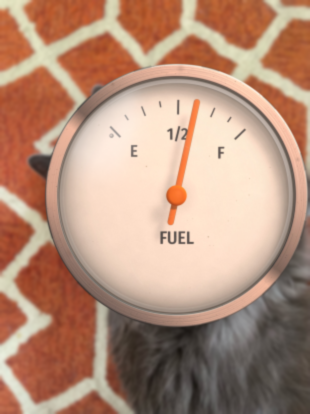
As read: **0.625**
